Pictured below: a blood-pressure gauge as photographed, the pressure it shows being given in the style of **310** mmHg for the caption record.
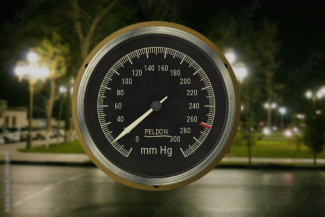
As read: **20** mmHg
